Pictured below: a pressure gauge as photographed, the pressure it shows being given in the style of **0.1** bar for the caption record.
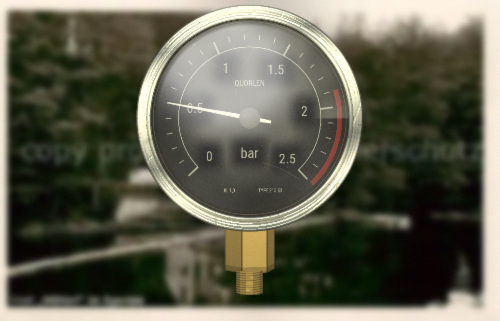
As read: **0.5** bar
